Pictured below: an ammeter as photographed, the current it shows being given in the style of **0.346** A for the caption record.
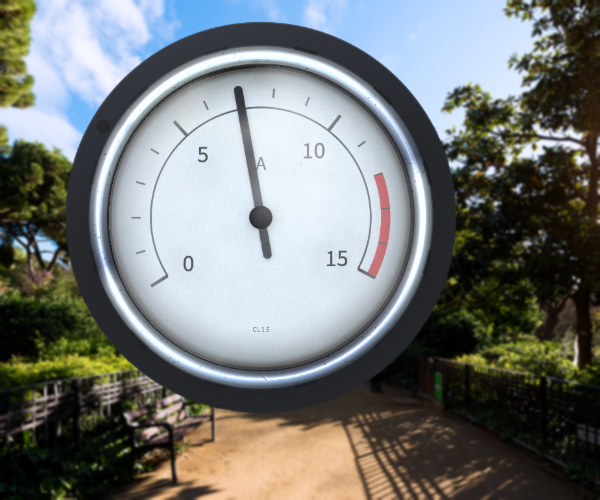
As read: **7** A
